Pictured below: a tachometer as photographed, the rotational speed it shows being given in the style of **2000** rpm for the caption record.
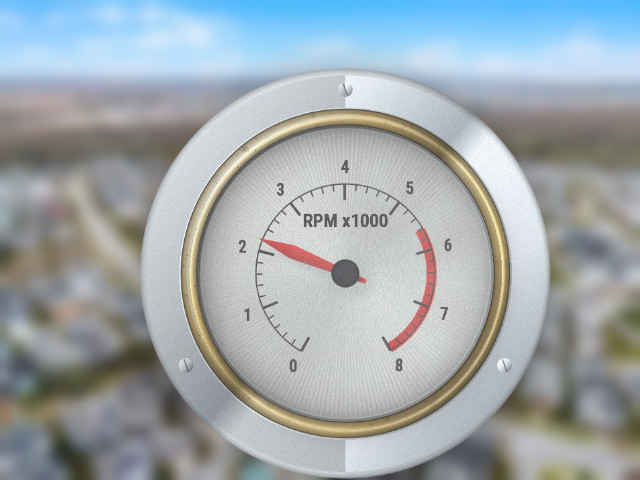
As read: **2200** rpm
